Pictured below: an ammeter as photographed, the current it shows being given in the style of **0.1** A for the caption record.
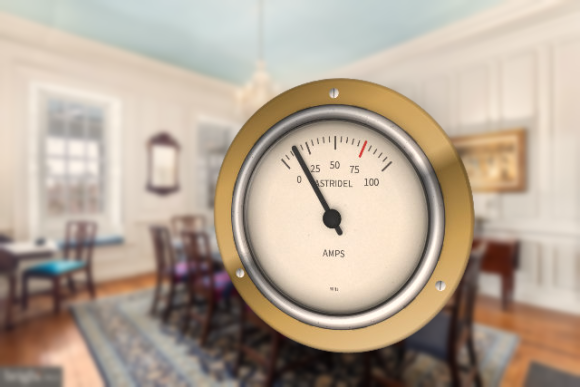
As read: **15** A
